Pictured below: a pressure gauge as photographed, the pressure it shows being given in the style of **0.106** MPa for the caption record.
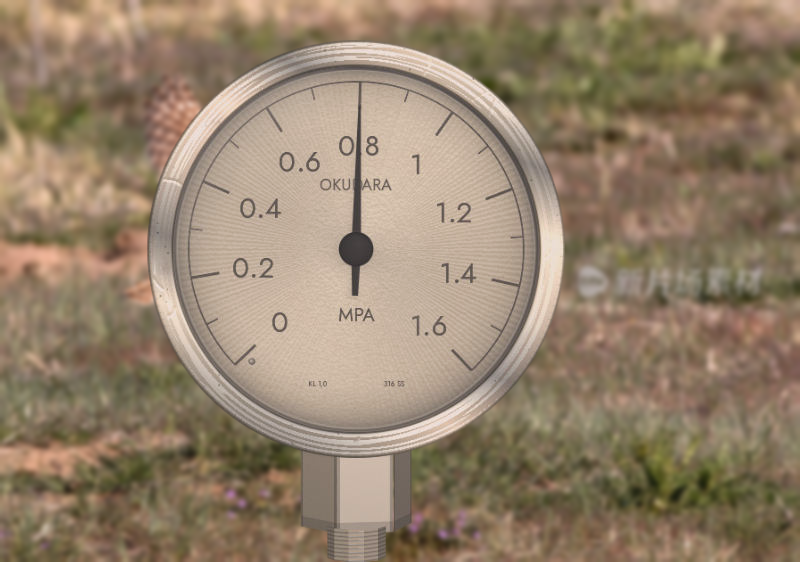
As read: **0.8** MPa
